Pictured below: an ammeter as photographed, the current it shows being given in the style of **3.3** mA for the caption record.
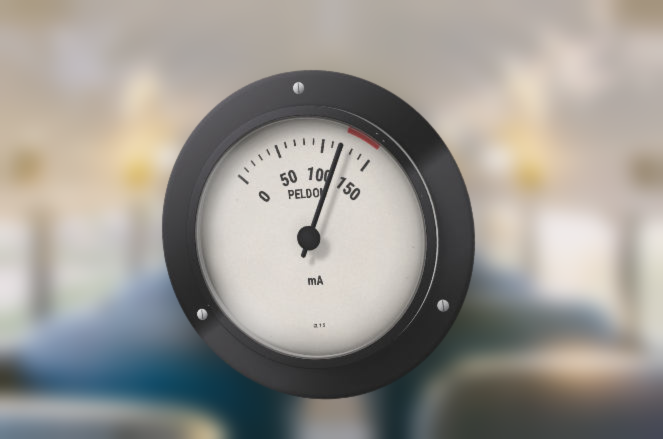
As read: **120** mA
